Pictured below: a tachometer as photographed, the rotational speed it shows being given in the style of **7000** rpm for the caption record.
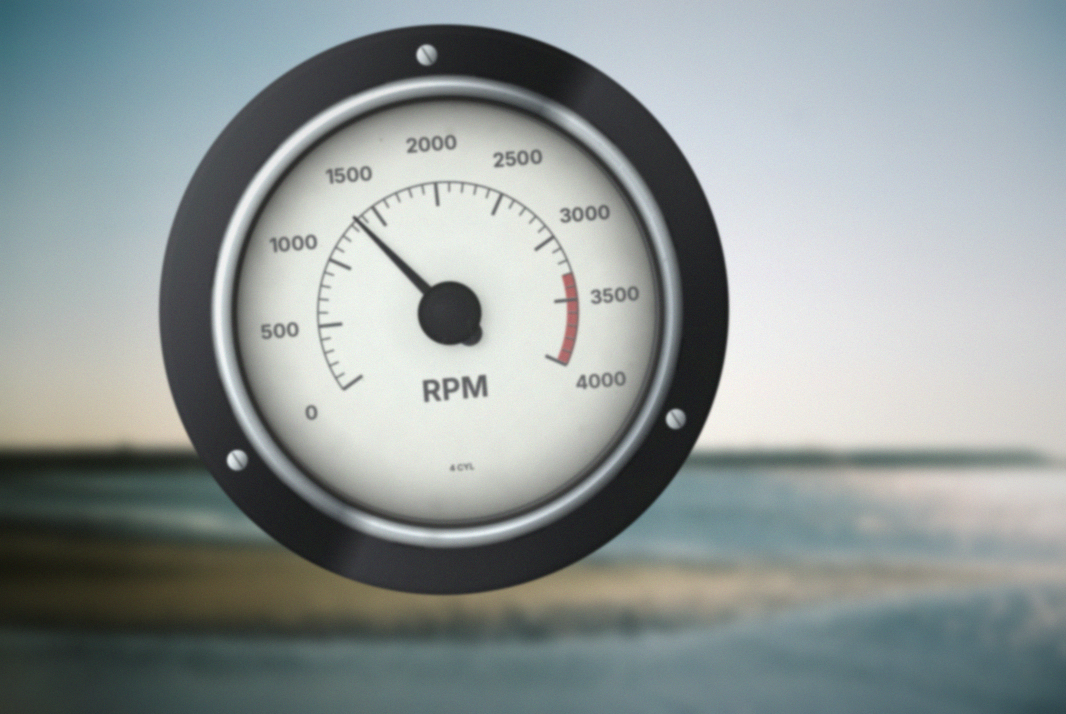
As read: **1350** rpm
